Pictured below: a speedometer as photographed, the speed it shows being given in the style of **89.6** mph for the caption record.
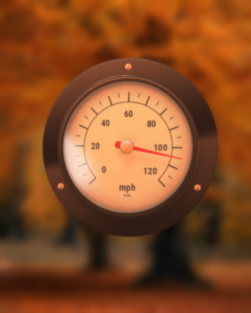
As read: **105** mph
